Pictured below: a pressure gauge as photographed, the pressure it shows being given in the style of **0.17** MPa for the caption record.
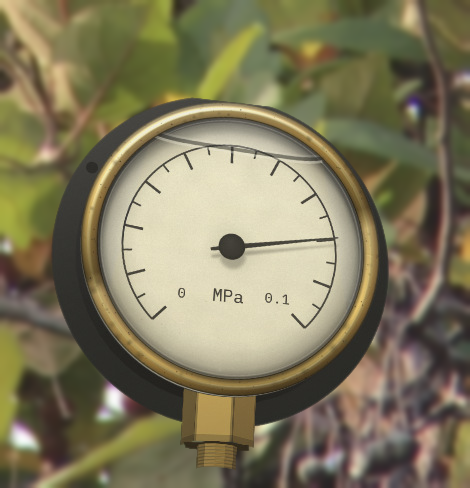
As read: **0.08** MPa
